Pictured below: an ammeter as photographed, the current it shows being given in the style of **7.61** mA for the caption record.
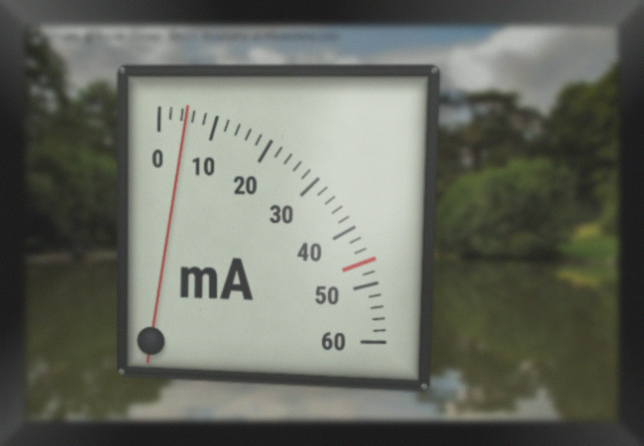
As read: **5** mA
